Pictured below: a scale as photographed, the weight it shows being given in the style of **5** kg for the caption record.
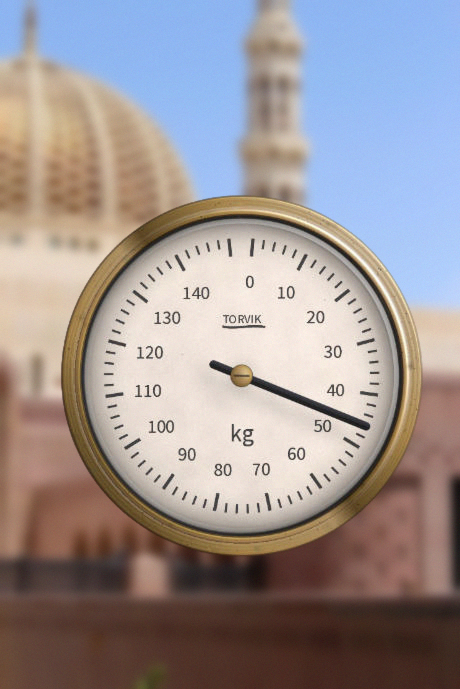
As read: **46** kg
